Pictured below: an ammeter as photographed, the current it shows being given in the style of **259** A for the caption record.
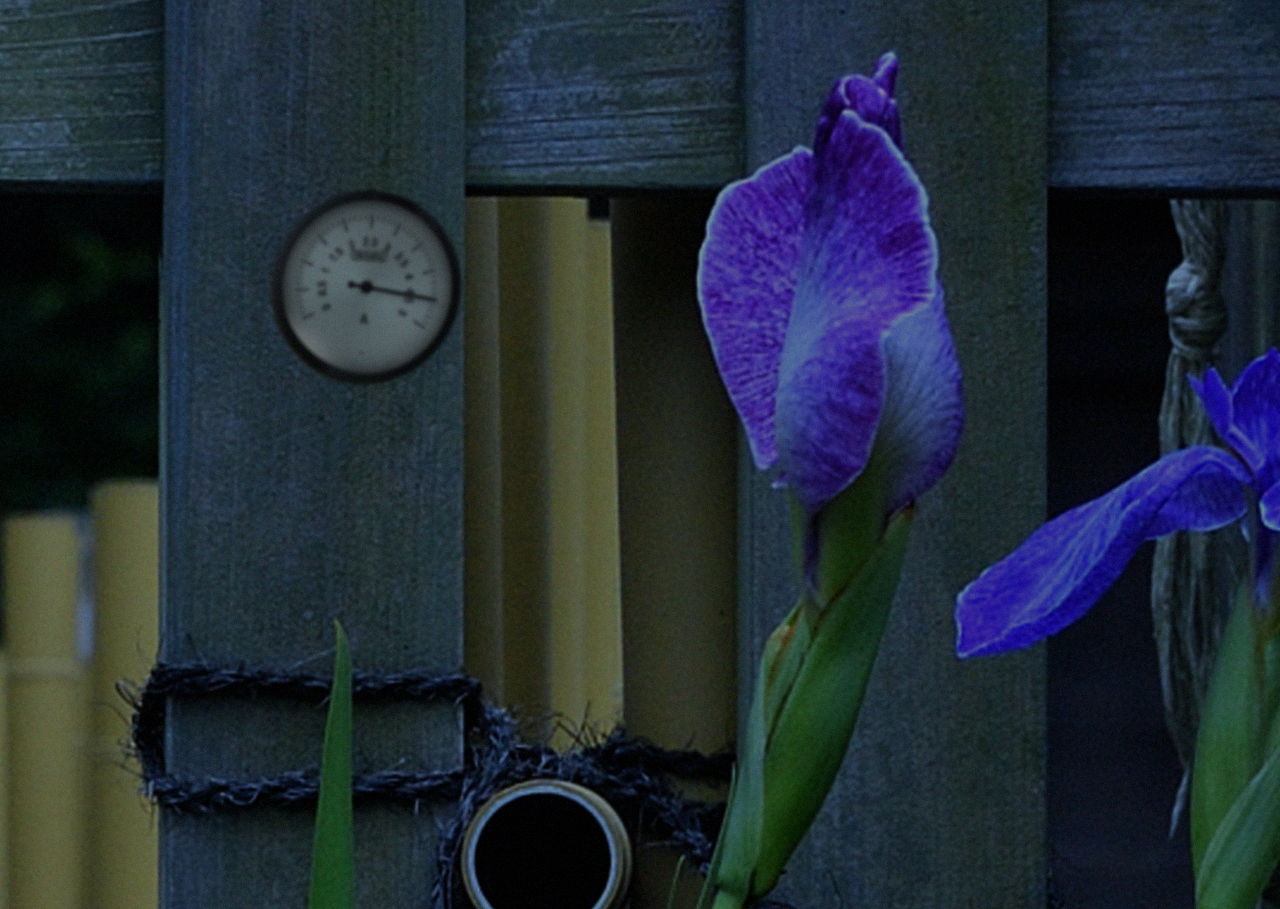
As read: **4.5** A
